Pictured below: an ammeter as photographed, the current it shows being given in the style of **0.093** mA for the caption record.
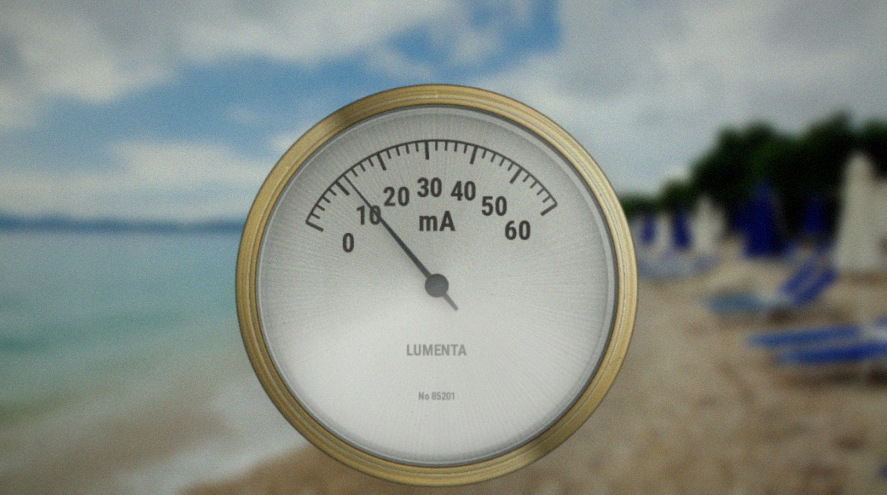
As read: **12** mA
